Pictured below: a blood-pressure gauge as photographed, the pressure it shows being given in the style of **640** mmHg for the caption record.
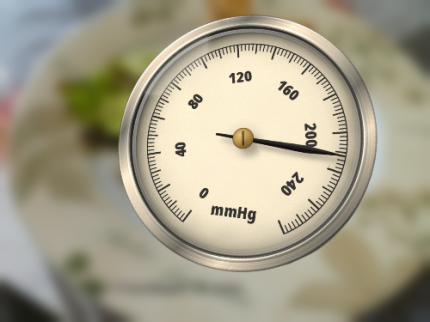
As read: **212** mmHg
